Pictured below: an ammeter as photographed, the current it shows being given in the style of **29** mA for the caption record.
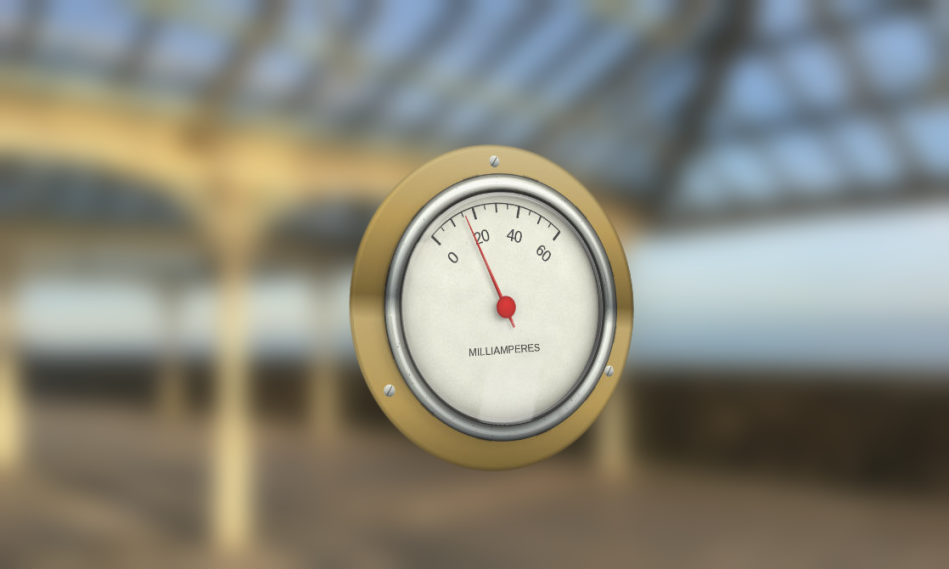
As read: **15** mA
